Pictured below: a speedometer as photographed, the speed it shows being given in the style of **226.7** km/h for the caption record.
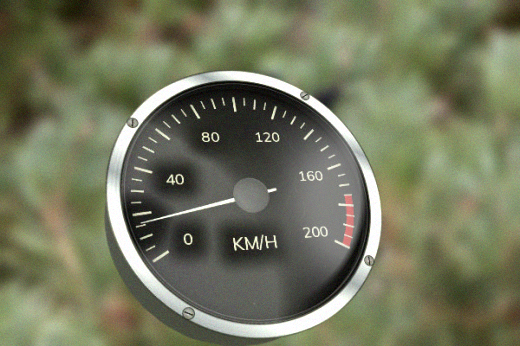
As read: **15** km/h
